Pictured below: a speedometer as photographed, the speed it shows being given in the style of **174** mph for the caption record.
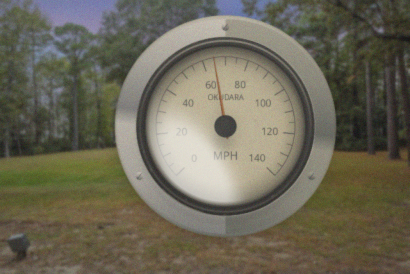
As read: **65** mph
